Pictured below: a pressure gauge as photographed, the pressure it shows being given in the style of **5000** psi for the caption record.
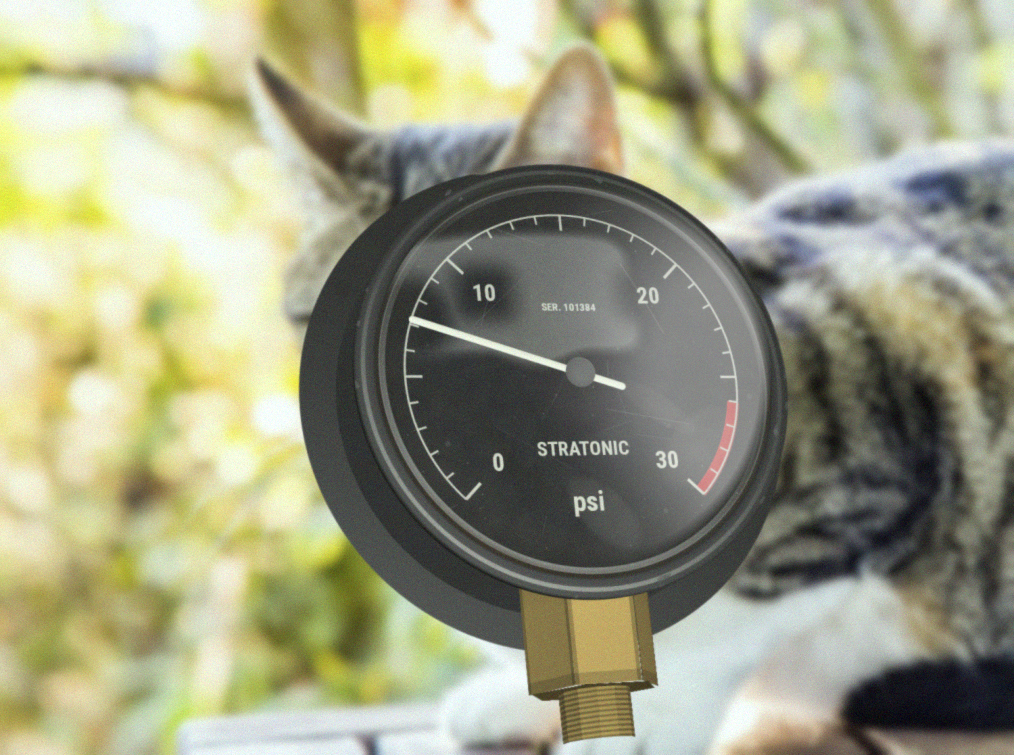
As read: **7** psi
